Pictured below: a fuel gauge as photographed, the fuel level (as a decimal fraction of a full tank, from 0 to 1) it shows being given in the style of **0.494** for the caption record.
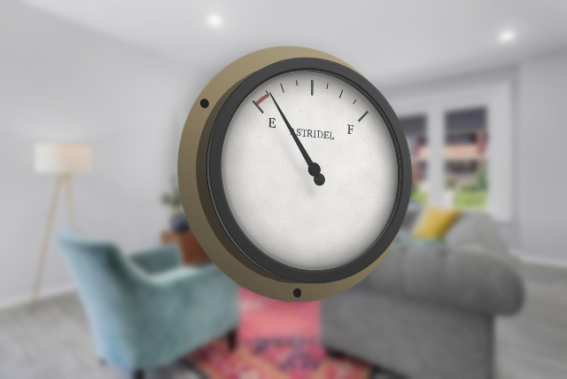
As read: **0.125**
